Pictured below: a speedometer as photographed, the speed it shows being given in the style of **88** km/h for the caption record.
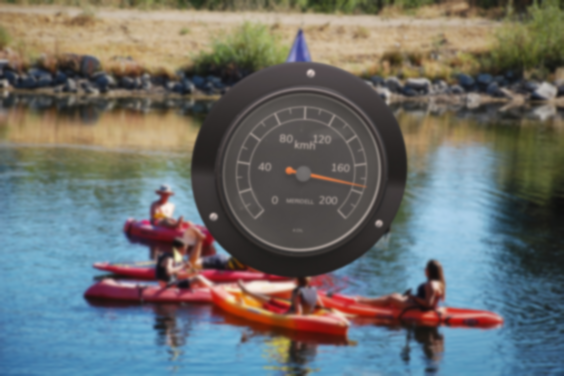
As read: **175** km/h
